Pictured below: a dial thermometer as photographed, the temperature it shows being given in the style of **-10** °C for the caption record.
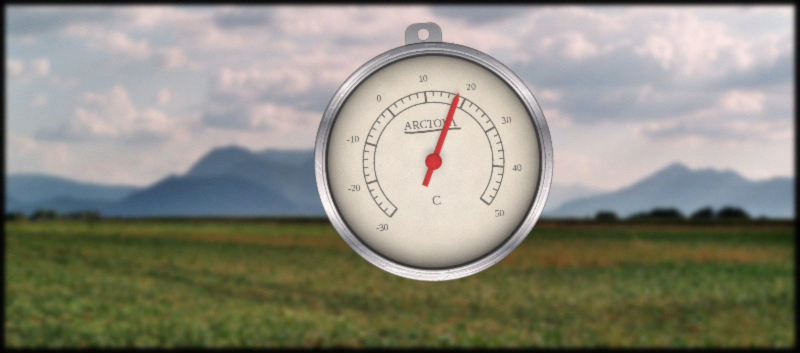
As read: **18** °C
